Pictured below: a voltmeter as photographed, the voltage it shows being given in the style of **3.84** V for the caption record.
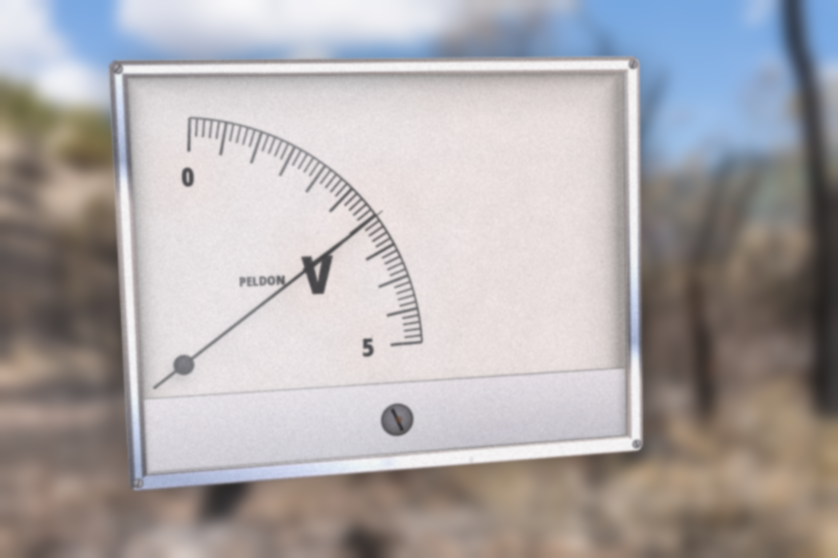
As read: **3** V
